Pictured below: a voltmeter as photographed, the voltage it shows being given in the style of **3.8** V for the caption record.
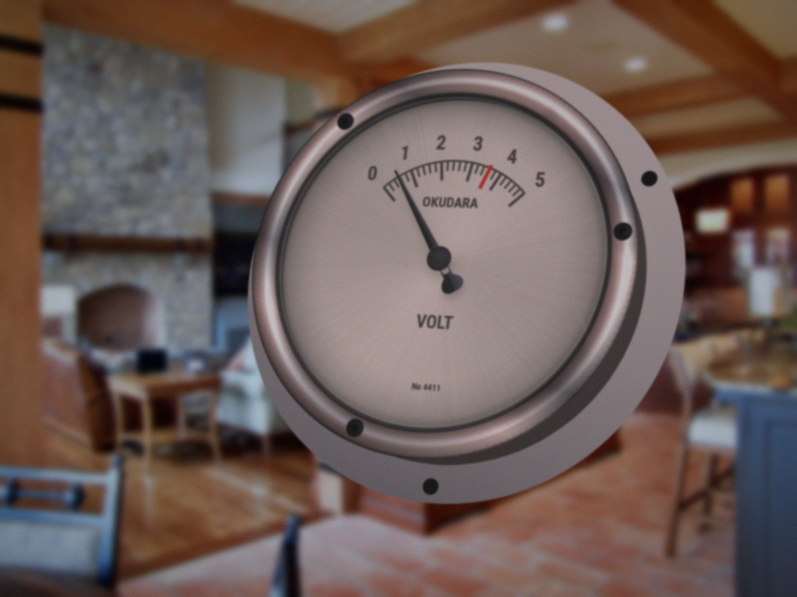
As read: **0.6** V
